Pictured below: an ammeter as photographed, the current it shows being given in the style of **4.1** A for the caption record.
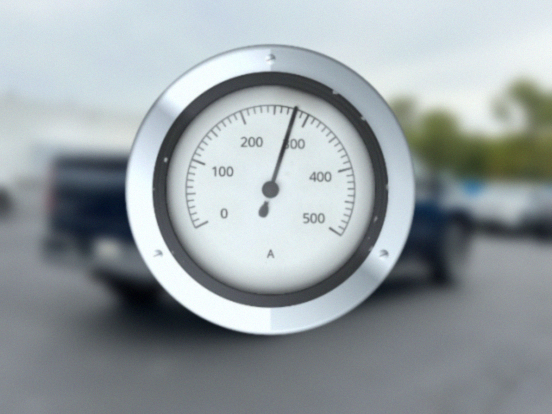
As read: **280** A
